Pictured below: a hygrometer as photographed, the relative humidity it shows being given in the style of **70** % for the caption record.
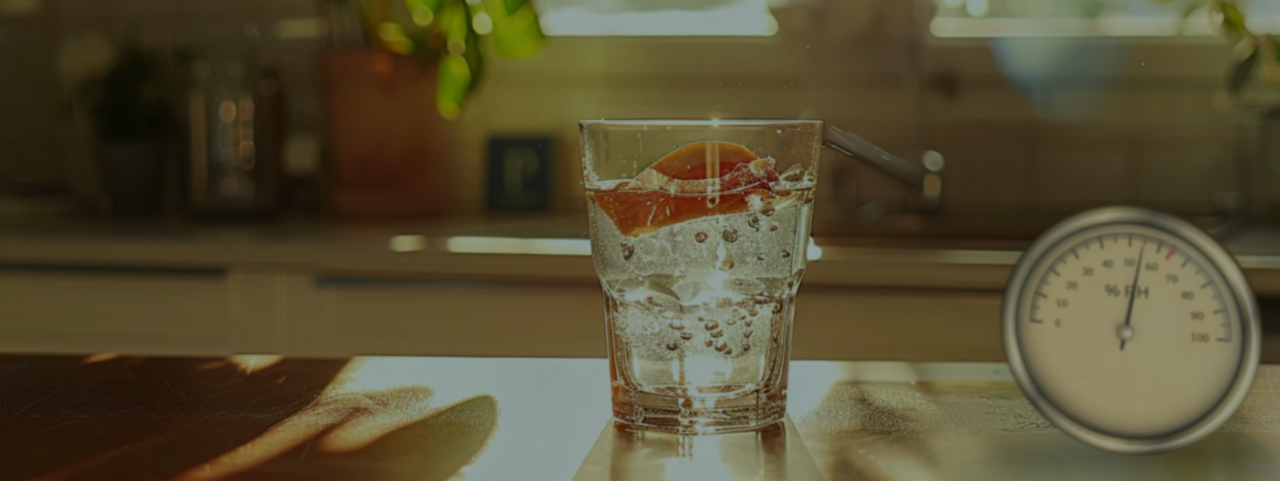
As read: **55** %
